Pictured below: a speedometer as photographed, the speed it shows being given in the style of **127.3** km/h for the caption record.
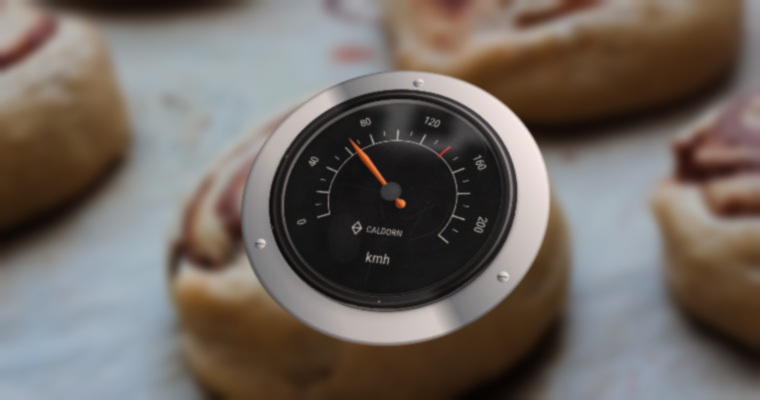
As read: **65** km/h
